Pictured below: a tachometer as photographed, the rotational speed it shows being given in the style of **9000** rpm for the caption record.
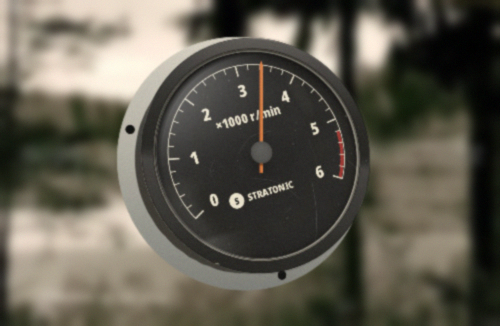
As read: **3400** rpm
